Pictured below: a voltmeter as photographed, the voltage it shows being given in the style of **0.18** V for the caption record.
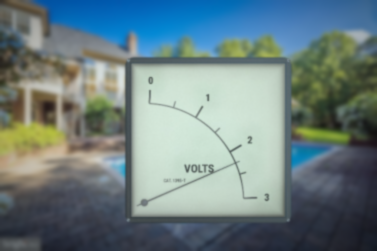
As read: **2.25** V
